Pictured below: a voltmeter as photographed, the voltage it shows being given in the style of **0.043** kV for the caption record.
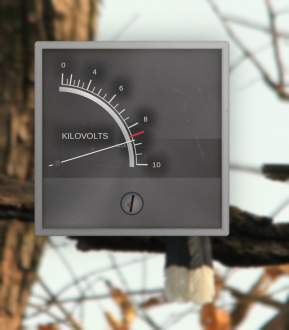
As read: **8.75** kV
